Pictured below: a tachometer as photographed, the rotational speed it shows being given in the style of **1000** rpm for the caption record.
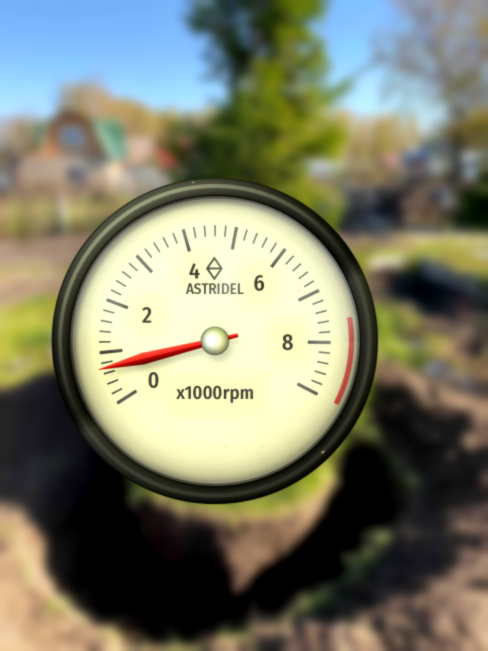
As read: **700** rpm
